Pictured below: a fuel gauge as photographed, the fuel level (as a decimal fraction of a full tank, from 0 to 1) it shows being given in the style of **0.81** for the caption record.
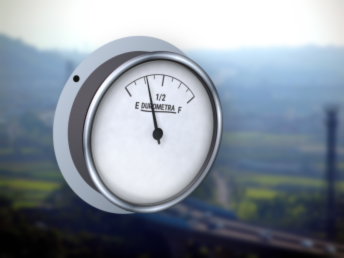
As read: **0.25**
